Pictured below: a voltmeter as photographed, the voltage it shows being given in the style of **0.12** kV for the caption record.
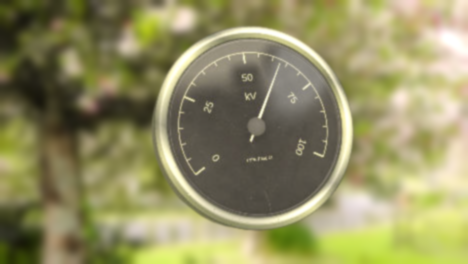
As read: **62.5** kV
